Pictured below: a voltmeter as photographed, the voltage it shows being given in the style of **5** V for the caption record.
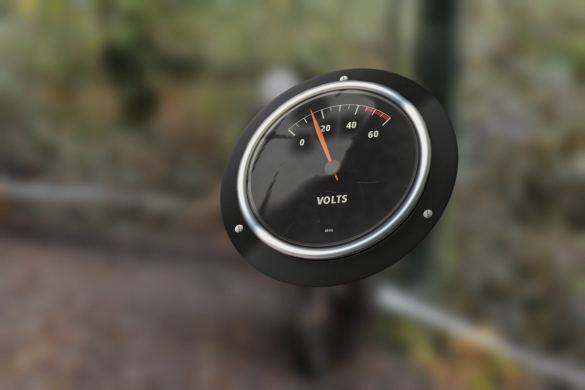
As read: **15** V
